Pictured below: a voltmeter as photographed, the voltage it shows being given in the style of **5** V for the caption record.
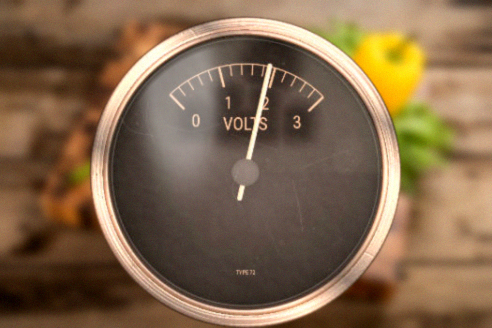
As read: **1.9** V
